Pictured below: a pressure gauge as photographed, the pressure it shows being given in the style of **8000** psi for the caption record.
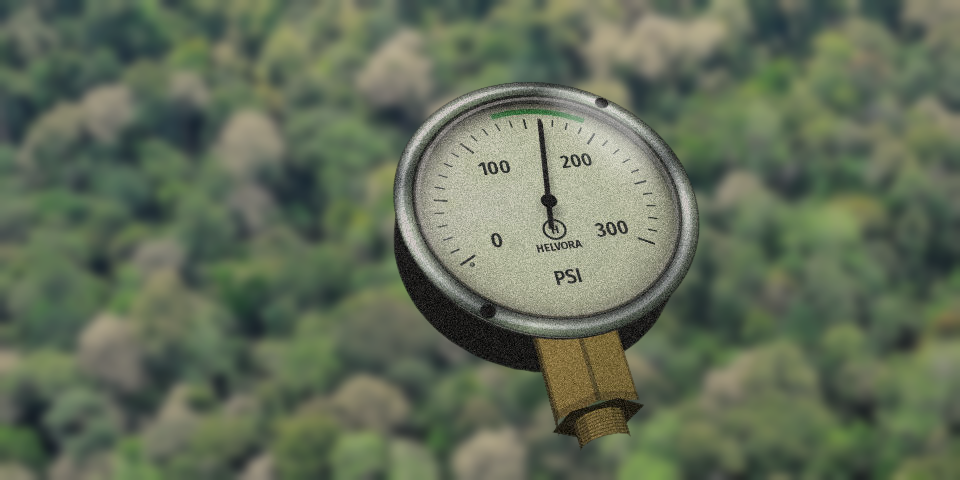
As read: **160** psi
